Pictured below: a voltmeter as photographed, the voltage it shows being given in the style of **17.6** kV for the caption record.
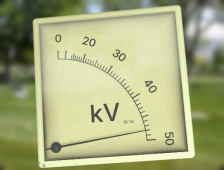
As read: **48** kV
